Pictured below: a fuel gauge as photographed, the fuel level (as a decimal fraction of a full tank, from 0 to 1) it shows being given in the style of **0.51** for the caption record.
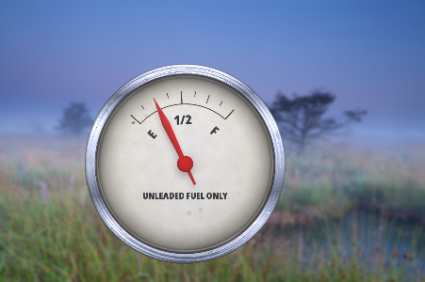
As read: **0.25**
